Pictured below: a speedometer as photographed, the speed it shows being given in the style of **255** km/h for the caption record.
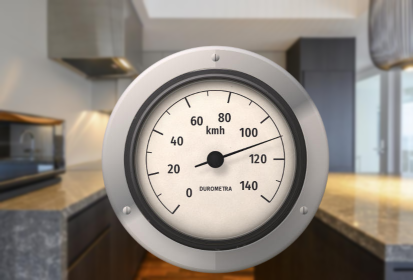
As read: **110** km/h
